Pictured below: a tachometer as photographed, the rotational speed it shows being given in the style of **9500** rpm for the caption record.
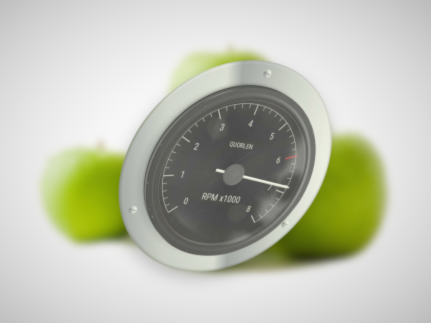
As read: **6800** rpm
